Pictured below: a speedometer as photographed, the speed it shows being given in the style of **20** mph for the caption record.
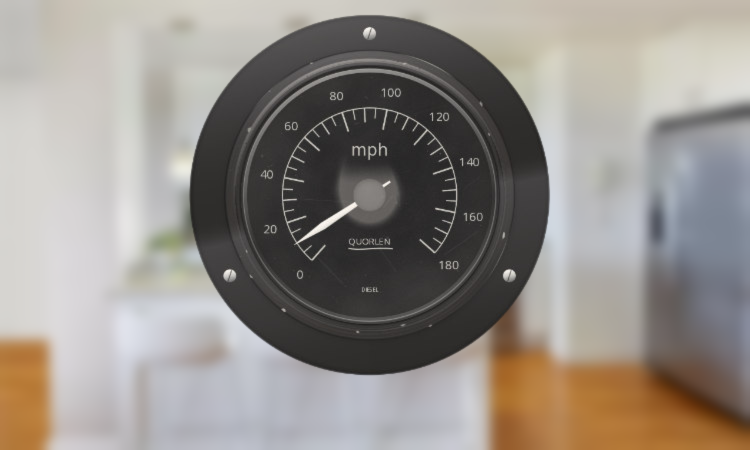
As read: **10** mph
